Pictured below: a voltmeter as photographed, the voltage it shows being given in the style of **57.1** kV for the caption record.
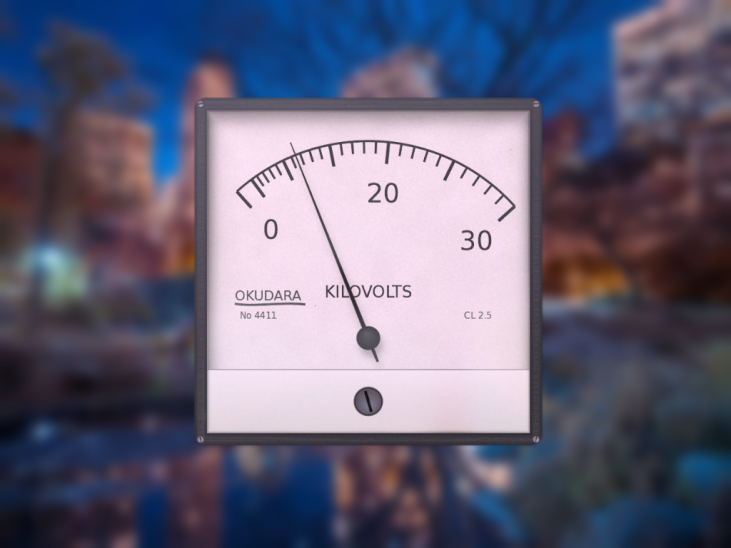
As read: **11.5** kV
